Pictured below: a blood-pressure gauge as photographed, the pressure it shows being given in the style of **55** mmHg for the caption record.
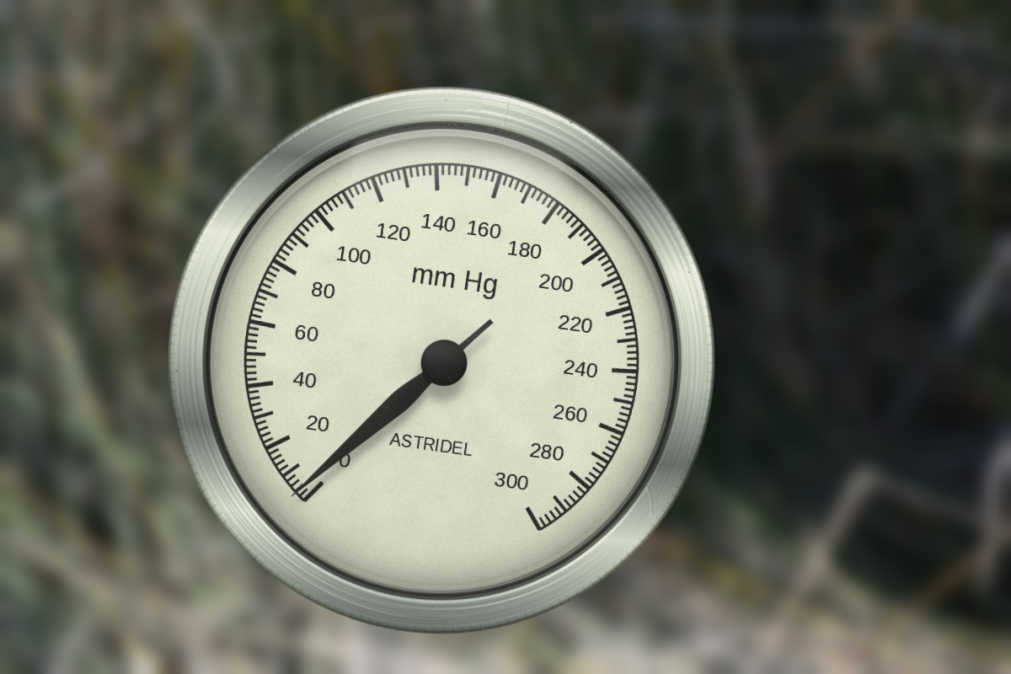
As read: **4** mmHg
